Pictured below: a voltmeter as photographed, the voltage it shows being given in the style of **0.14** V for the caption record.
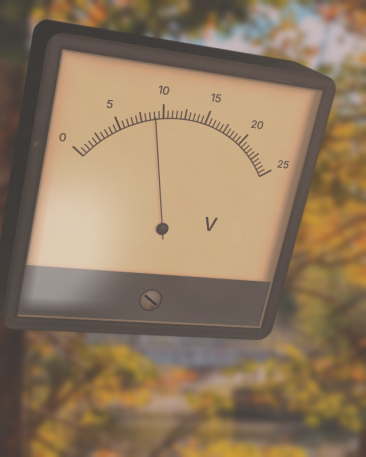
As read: **9** V
